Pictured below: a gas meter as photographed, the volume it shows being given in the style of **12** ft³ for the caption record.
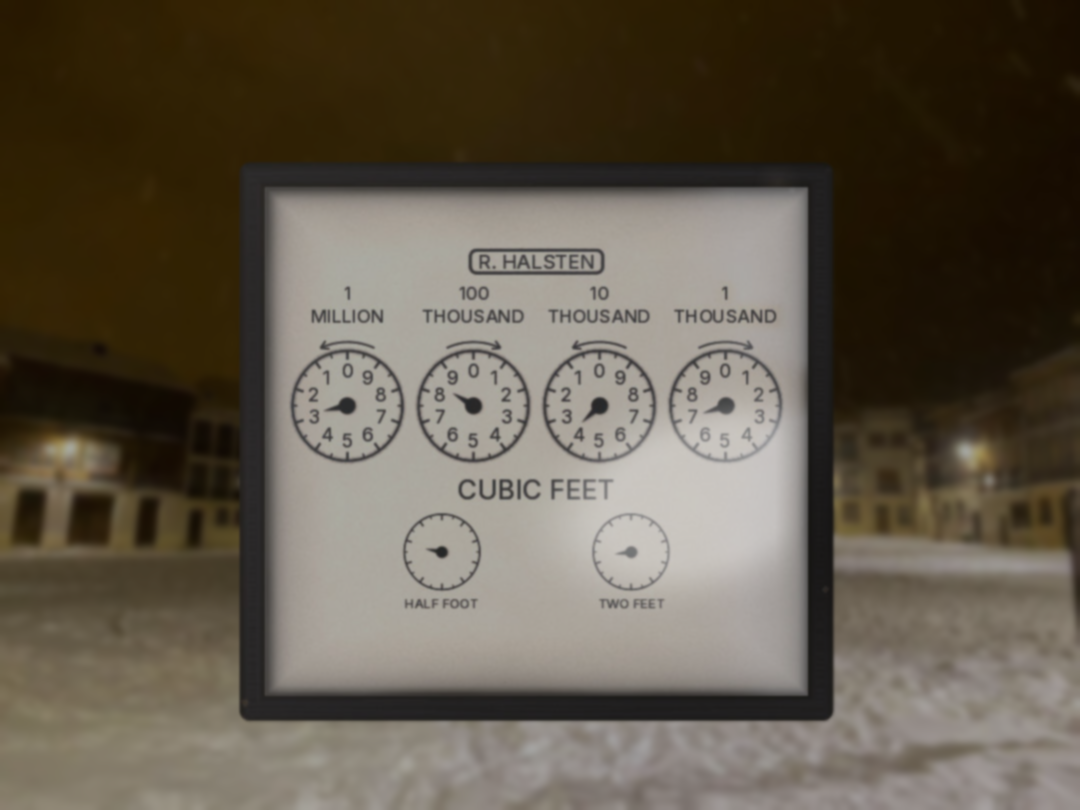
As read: **283700** ft³
